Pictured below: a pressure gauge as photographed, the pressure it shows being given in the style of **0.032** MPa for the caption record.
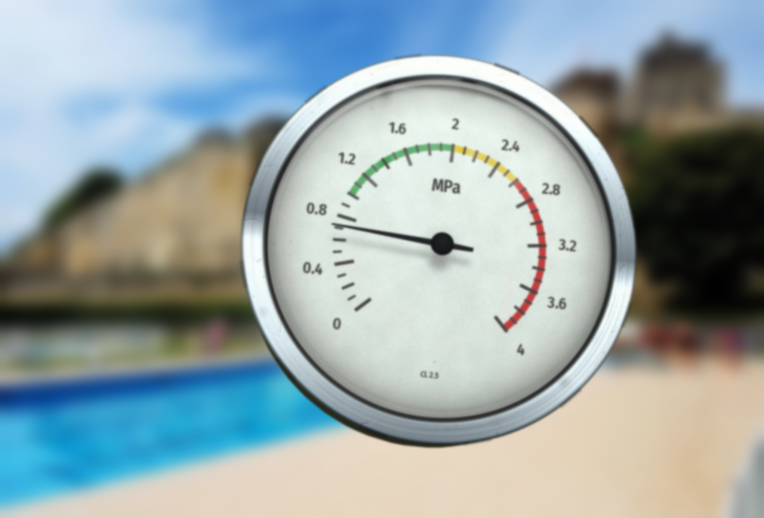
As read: **0.7** MPa
